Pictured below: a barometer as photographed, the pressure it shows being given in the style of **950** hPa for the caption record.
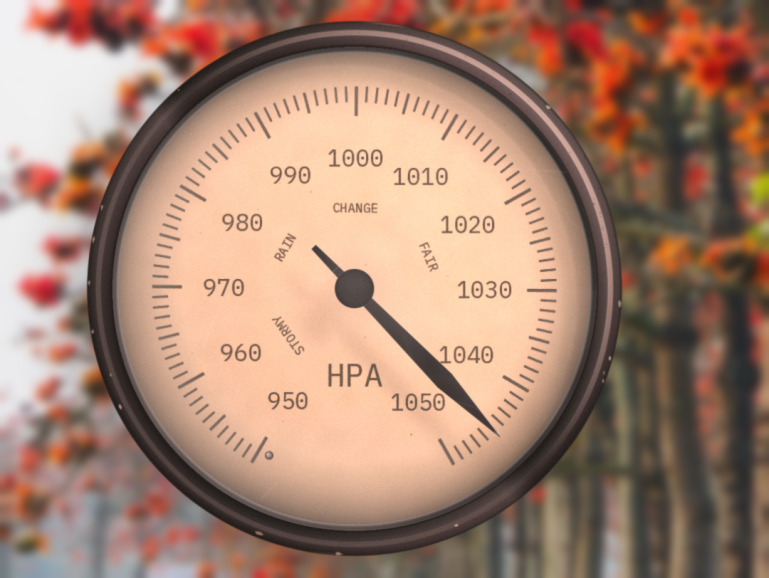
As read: **1045** hPa
